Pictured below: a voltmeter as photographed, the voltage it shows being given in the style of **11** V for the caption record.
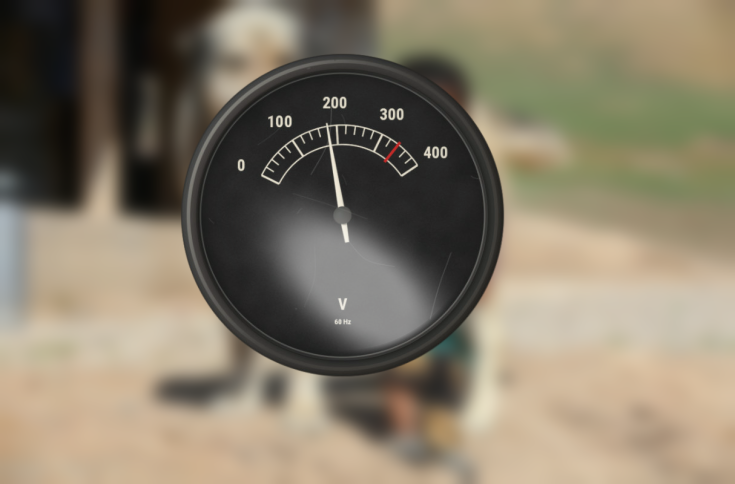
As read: **180** V
